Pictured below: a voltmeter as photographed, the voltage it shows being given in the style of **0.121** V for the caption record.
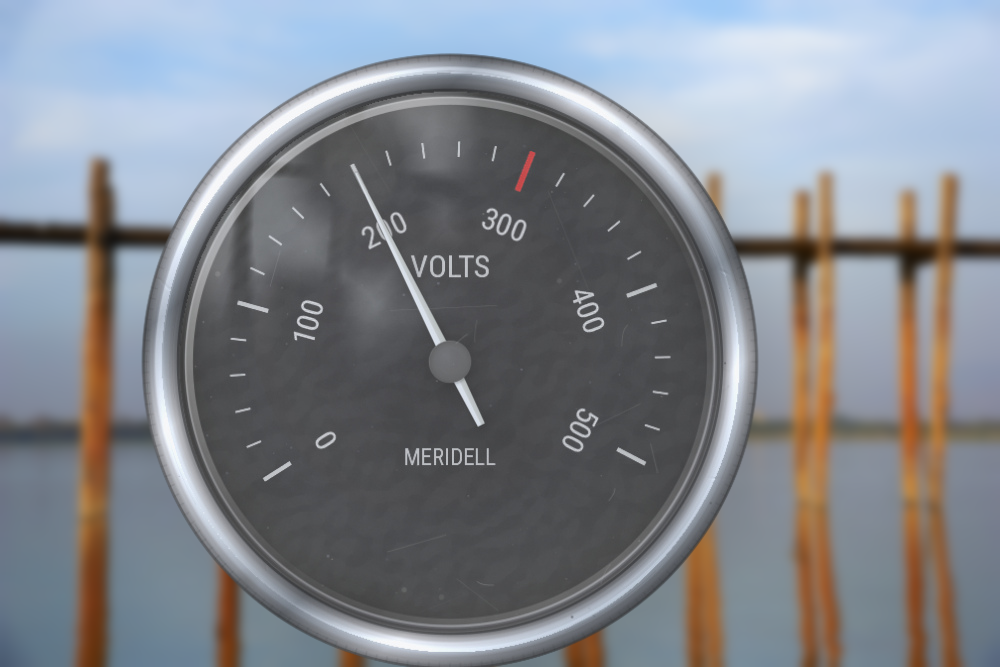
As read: **200** V
